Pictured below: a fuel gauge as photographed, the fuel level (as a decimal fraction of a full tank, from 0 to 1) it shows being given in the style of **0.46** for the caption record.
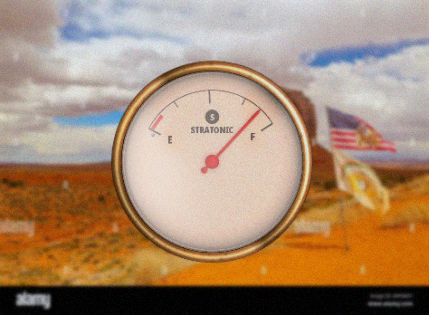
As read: **0.875**
